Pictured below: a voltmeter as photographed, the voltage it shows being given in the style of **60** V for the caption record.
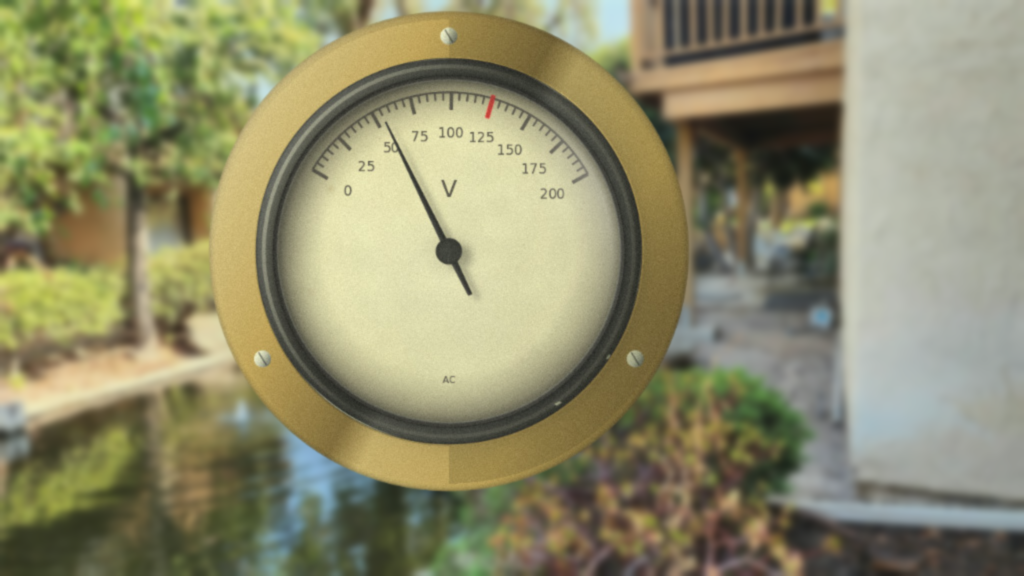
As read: **55** V
